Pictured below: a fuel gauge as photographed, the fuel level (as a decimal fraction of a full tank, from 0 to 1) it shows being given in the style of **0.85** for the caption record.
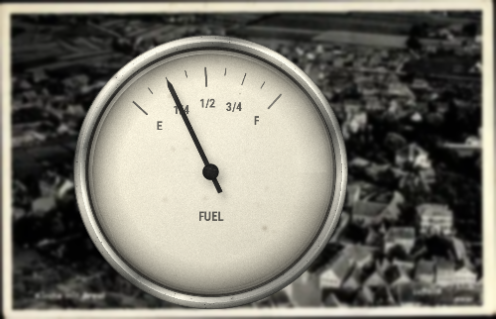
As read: **0.25**
